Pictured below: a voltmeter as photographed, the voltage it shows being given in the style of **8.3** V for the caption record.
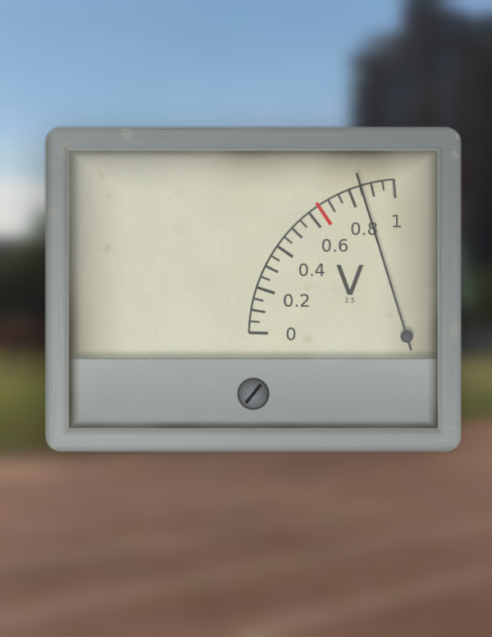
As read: **0.85** V
